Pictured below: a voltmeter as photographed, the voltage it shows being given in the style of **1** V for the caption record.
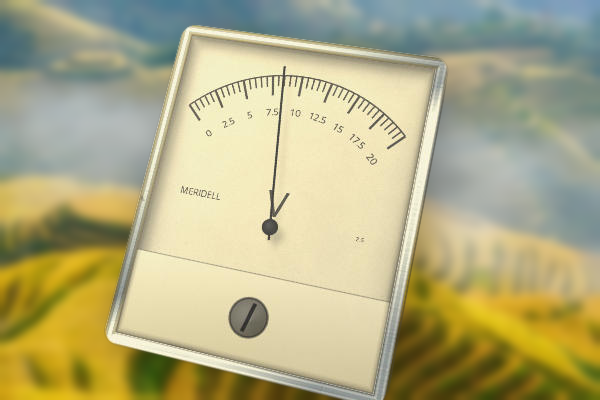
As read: **8.5** V
